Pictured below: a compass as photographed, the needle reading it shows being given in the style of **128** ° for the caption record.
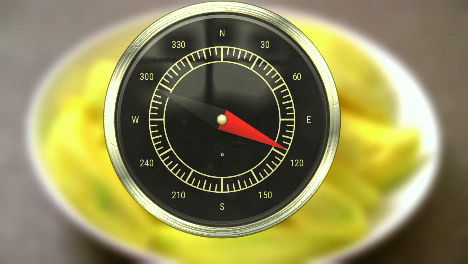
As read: **115** °
